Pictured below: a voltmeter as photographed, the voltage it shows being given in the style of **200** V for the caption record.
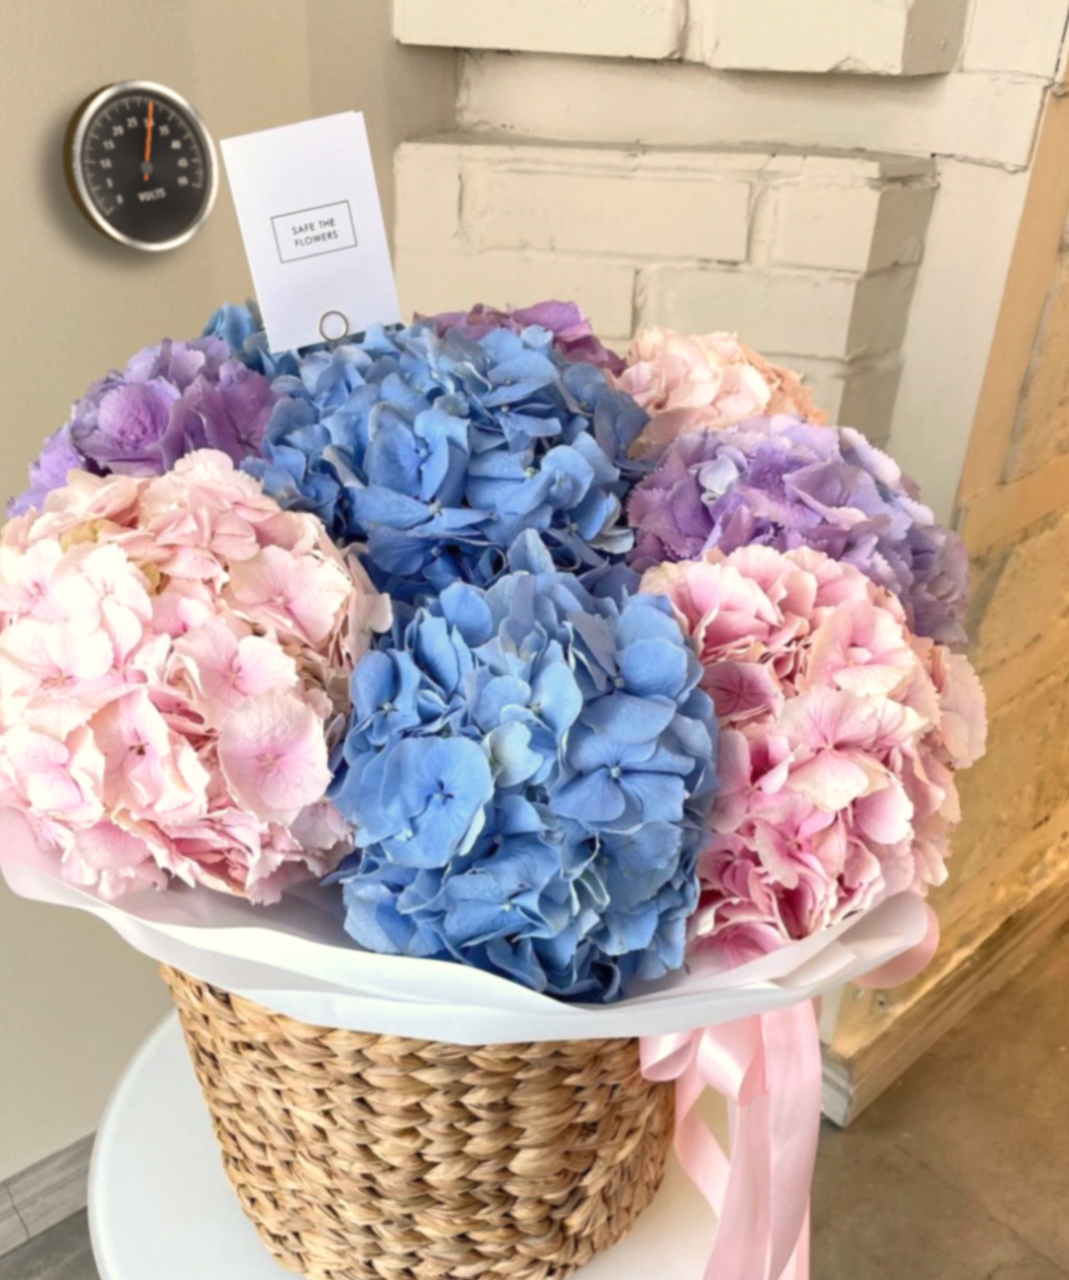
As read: **30** V
